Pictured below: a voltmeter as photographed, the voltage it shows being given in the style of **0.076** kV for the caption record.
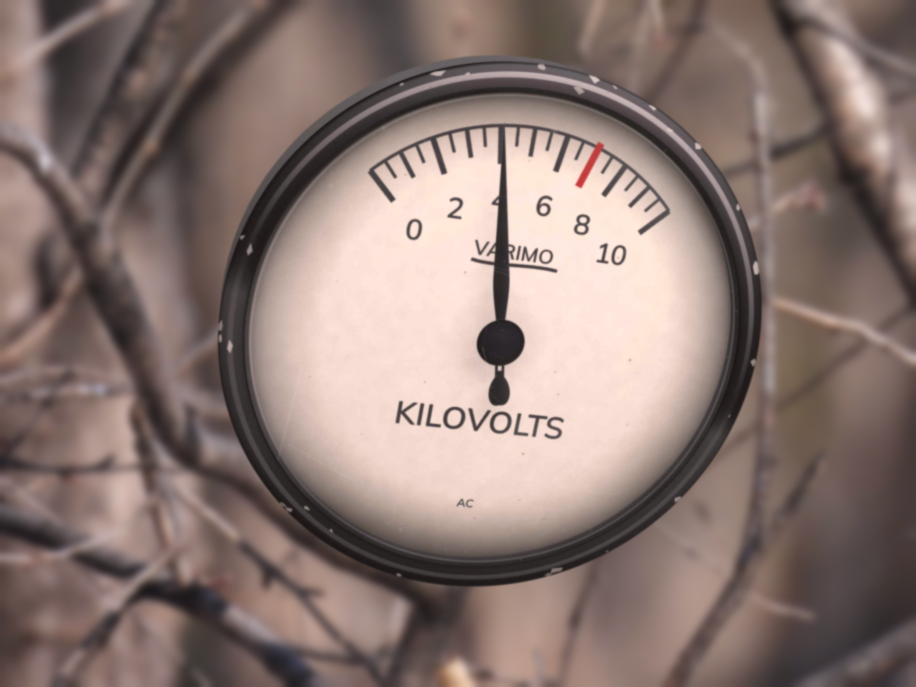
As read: **4** kV
